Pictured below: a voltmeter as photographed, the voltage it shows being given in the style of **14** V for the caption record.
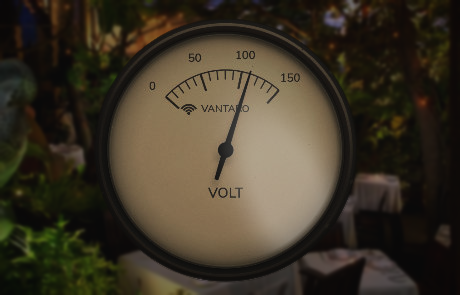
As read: **110** V
